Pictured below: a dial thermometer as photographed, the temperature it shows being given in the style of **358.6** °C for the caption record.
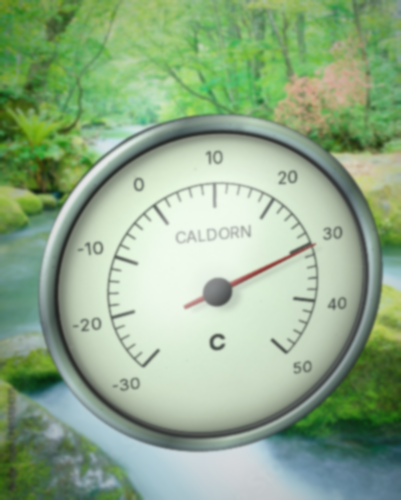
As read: **30** °C
